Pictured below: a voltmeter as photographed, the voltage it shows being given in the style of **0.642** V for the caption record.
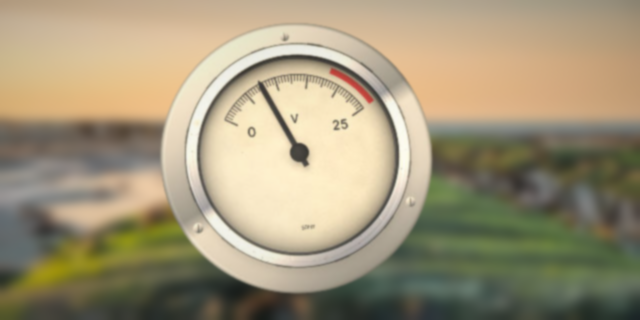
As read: **7.5** V
